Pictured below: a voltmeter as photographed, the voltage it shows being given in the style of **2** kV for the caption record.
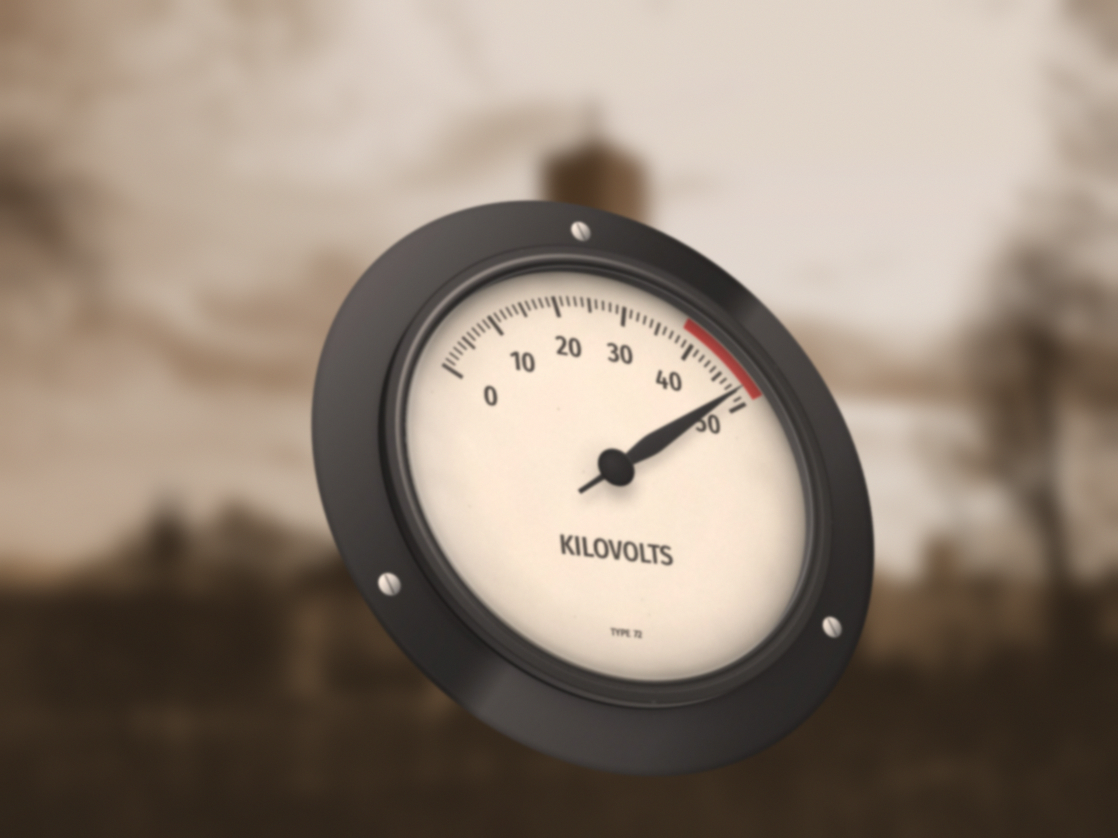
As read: **48** kV
